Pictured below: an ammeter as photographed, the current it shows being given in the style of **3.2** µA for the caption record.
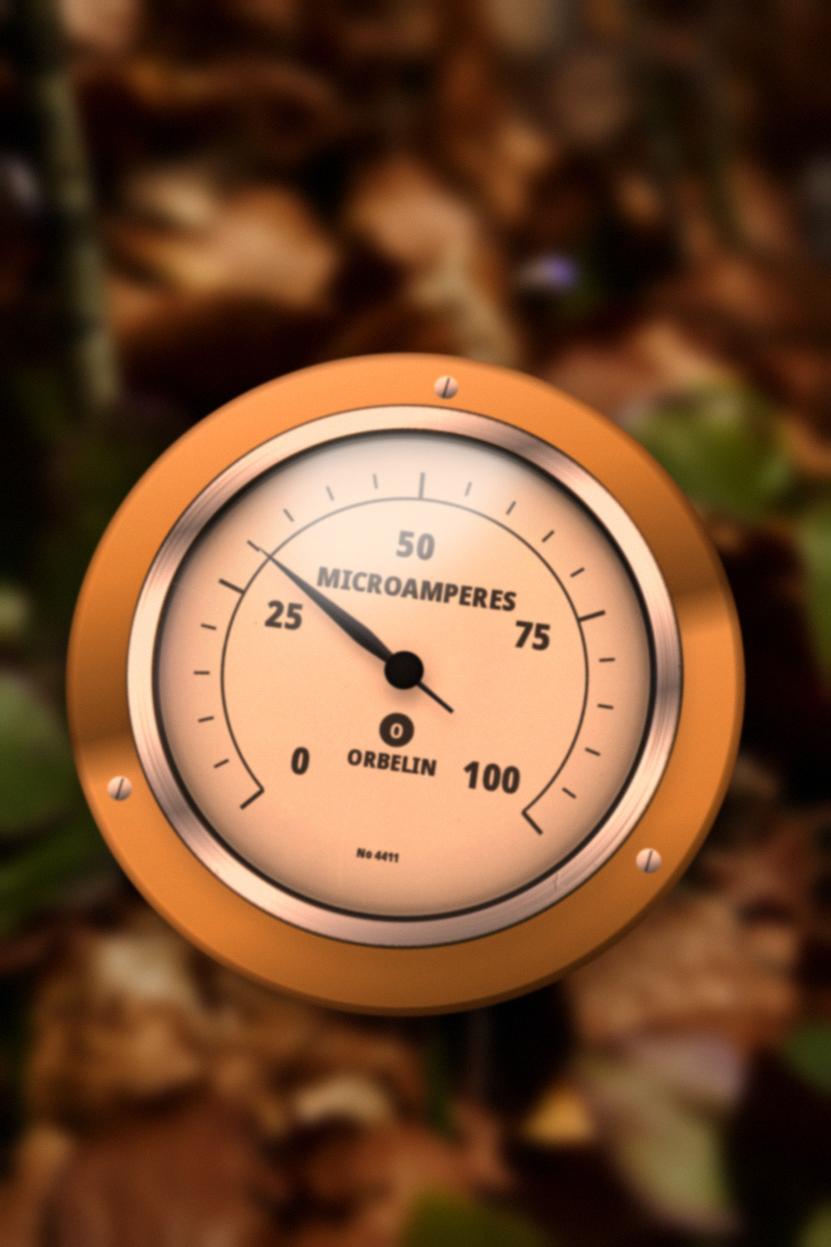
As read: **30** µA
